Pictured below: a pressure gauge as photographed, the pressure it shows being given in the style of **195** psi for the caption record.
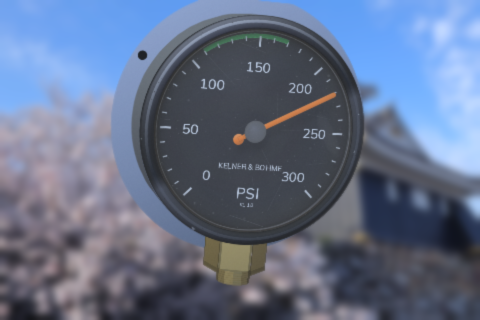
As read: **220** psi
